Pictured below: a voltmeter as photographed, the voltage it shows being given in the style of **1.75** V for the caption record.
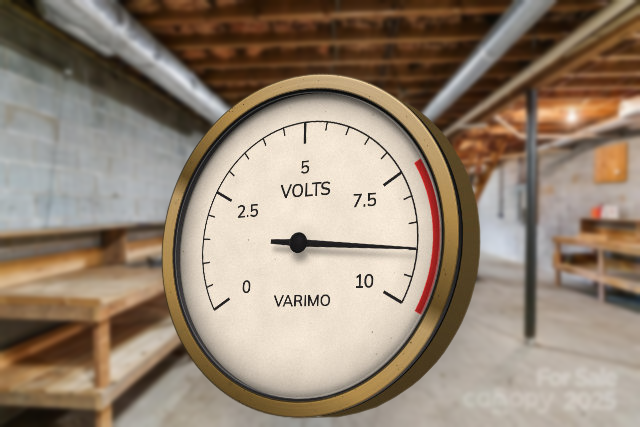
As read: **9** V
